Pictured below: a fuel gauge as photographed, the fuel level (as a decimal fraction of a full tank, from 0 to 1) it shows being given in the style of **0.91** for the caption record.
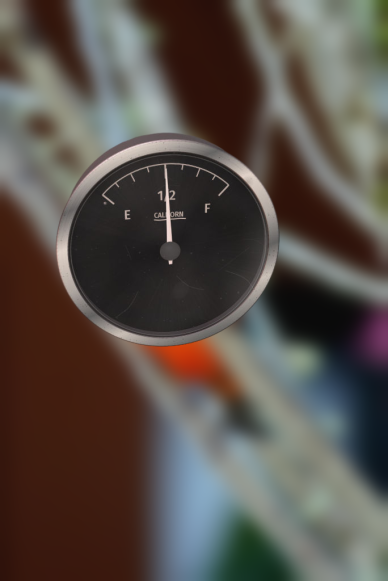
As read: **0.5**
